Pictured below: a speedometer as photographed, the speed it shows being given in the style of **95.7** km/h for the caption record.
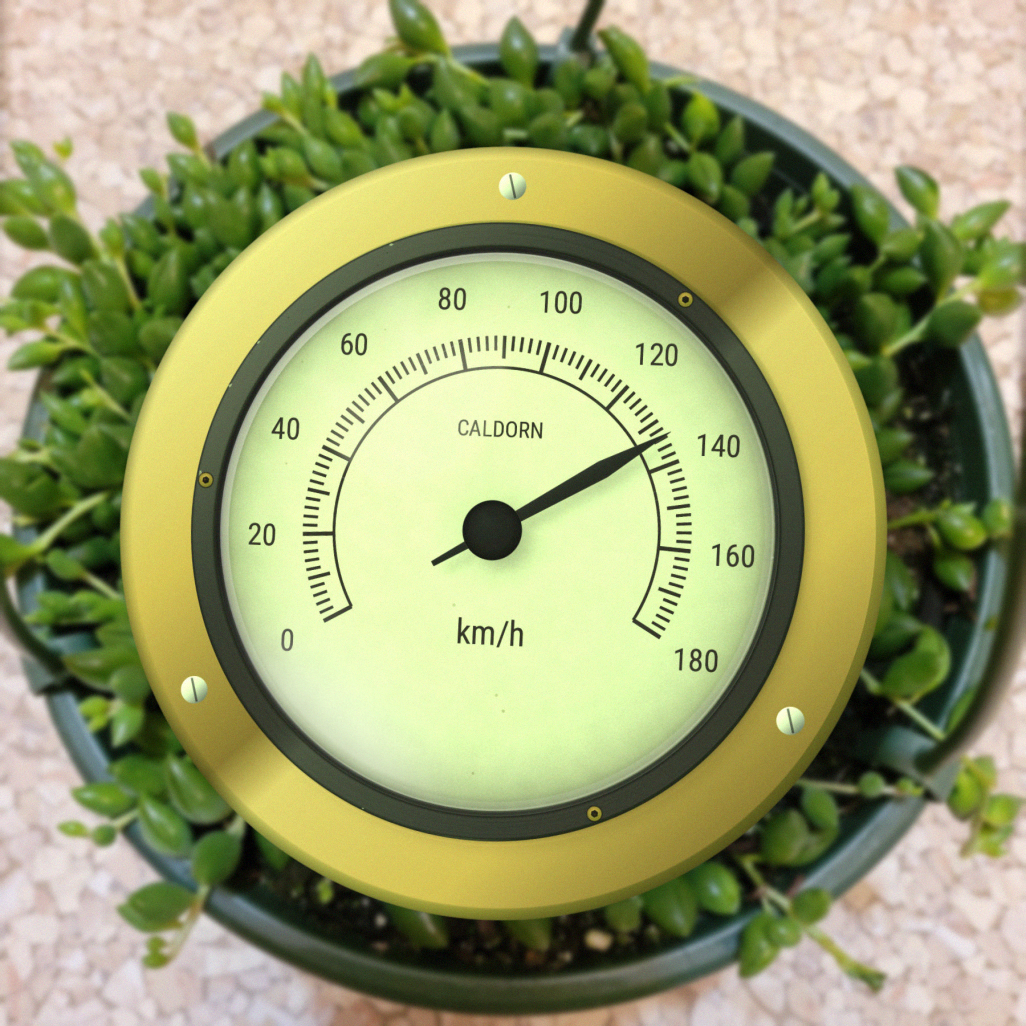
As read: **134** km/h
